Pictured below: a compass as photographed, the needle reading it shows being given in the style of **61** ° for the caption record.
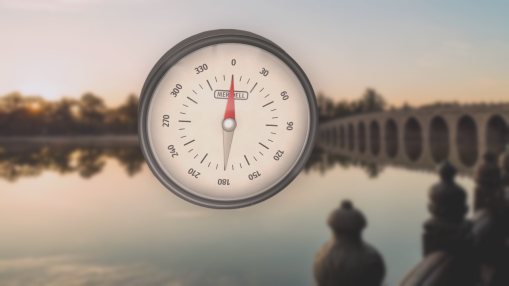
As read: **0** °
